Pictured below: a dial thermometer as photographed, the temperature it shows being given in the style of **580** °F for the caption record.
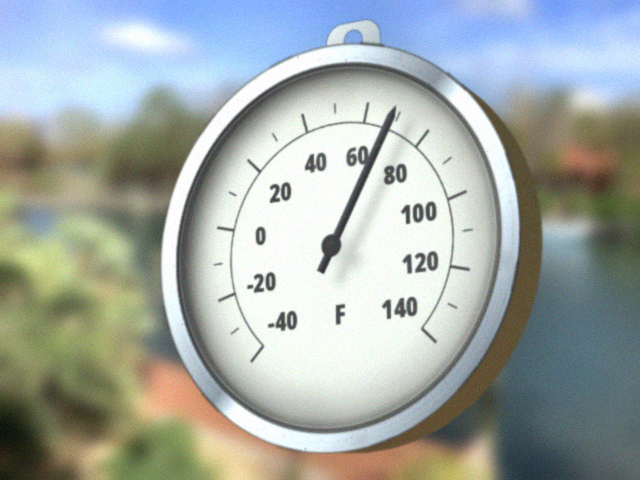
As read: **70** °F
